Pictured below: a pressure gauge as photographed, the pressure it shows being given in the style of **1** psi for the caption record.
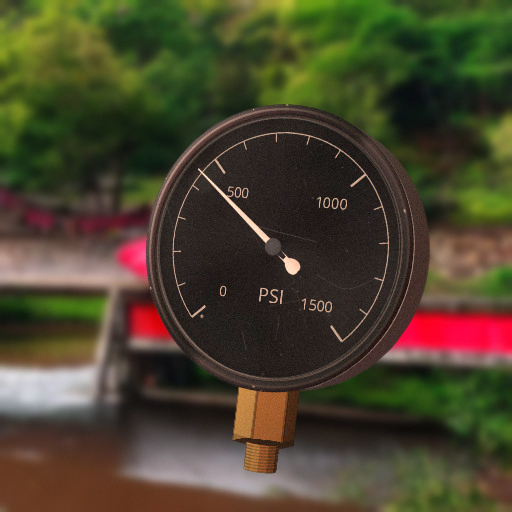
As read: **450** psi
